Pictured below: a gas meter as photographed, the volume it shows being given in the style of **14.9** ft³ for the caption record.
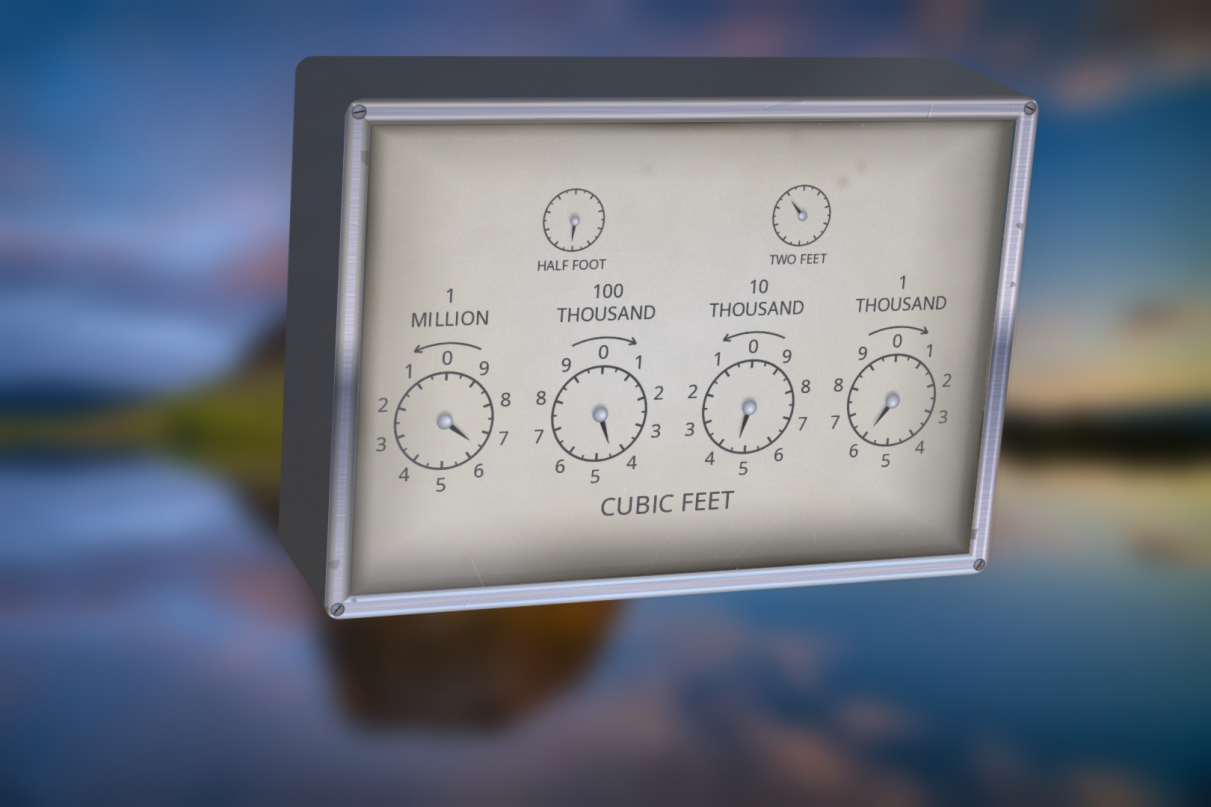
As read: **644600** ft³
